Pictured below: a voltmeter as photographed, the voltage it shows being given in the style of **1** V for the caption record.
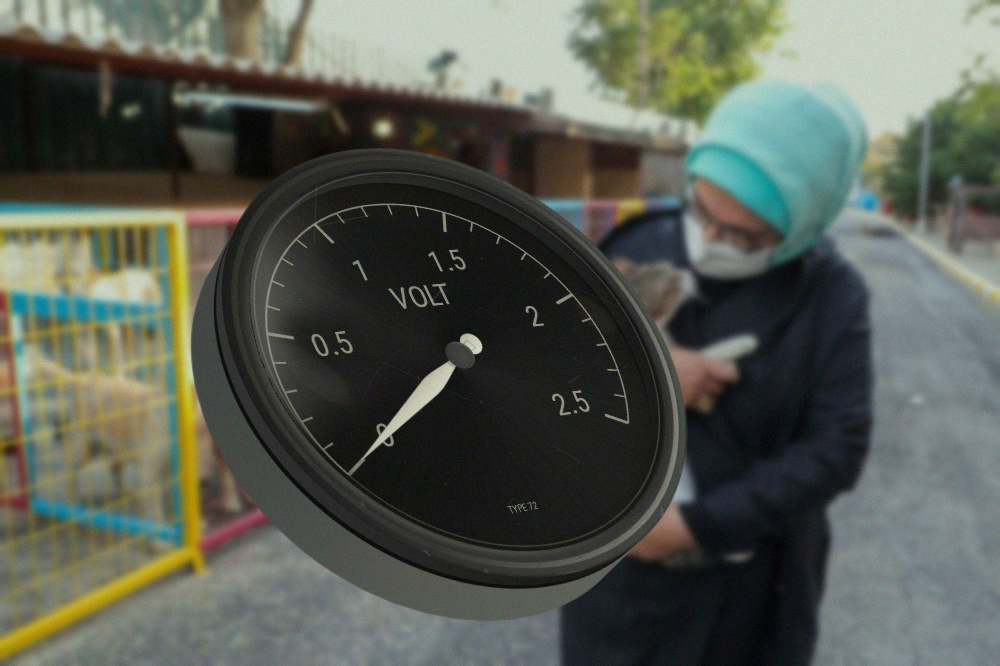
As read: **0** V
